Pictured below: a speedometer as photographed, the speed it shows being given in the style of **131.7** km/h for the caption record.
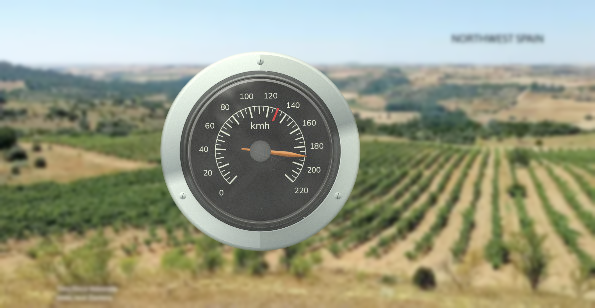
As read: **190** km/h
